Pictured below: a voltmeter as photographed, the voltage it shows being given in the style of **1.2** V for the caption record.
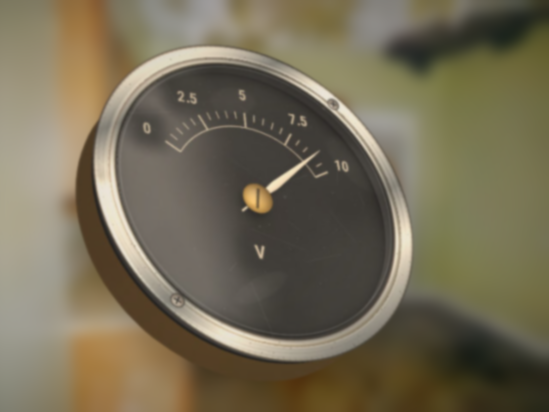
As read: **9** V
